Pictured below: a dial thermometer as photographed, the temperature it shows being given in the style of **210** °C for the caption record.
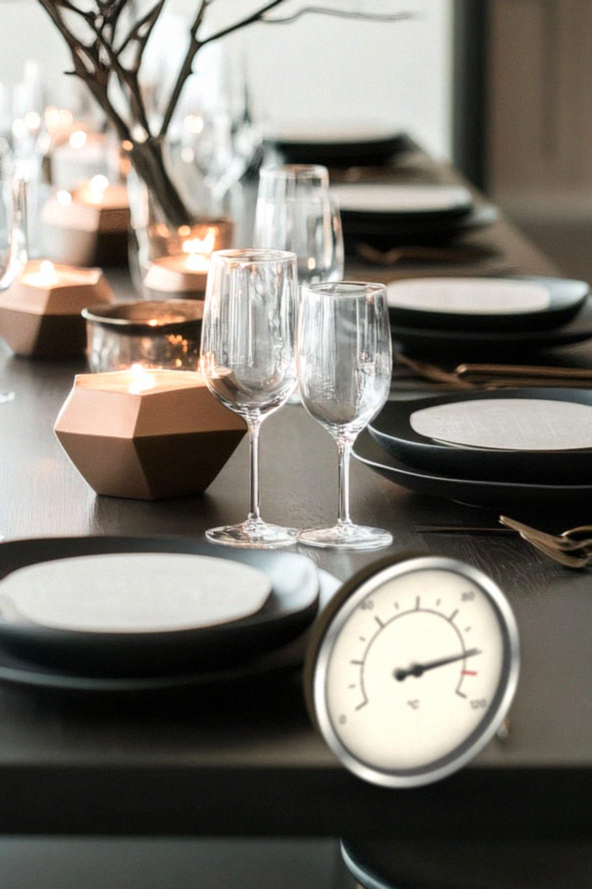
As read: **100** °C
